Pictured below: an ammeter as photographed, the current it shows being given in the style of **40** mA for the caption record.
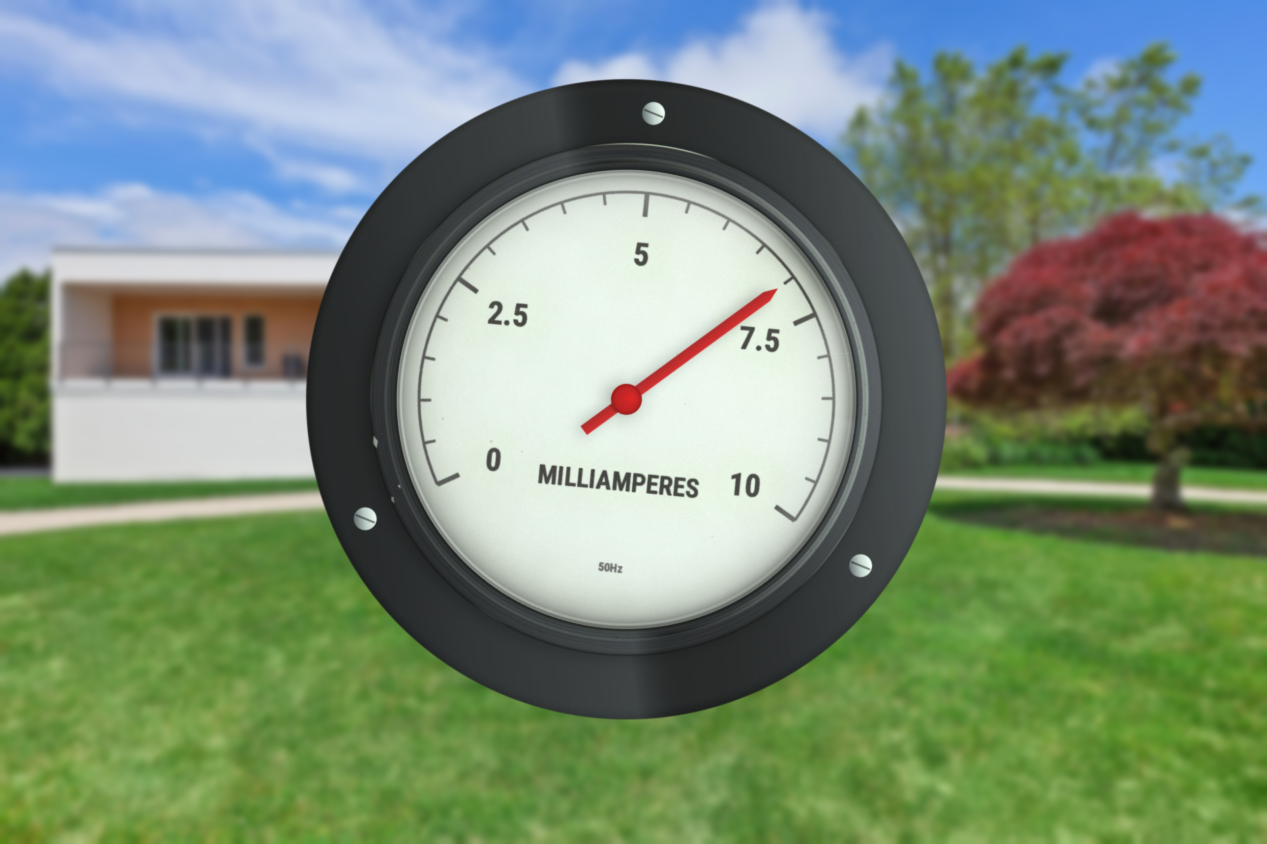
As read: **7** mA
